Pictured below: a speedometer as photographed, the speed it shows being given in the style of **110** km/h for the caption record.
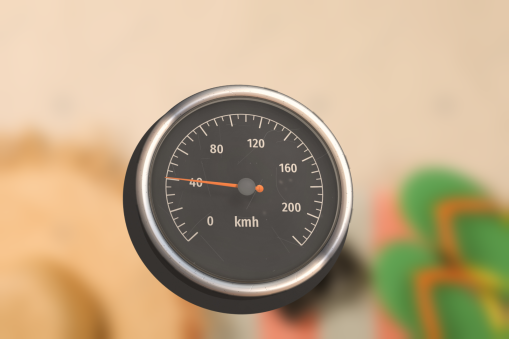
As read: **40** km/h
